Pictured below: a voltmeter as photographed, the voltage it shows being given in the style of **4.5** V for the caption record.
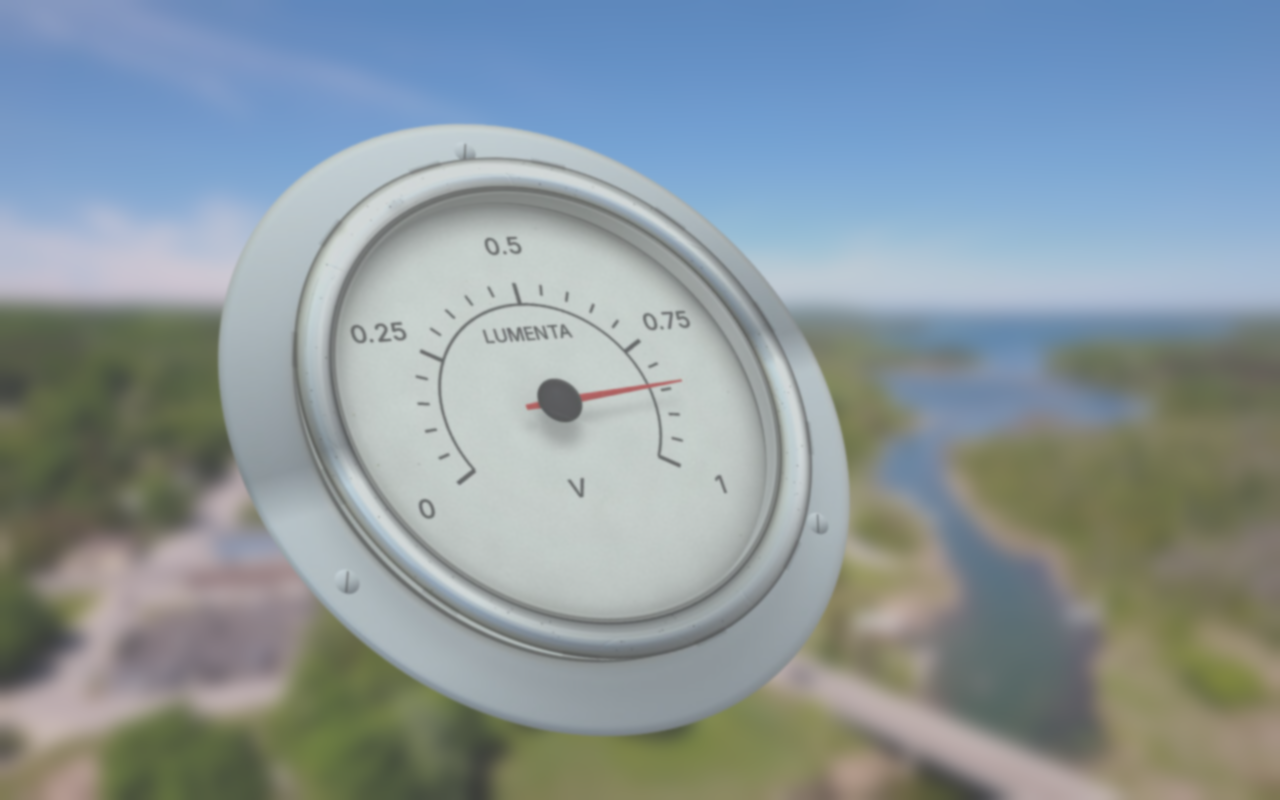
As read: **0.85** V
